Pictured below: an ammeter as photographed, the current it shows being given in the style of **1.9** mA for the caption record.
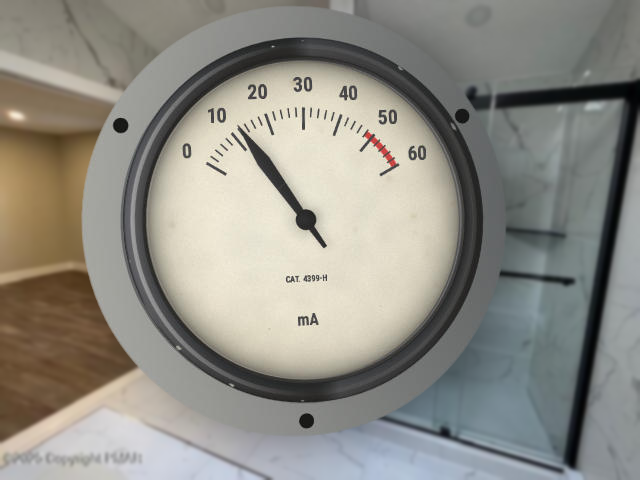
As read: **12** mA
